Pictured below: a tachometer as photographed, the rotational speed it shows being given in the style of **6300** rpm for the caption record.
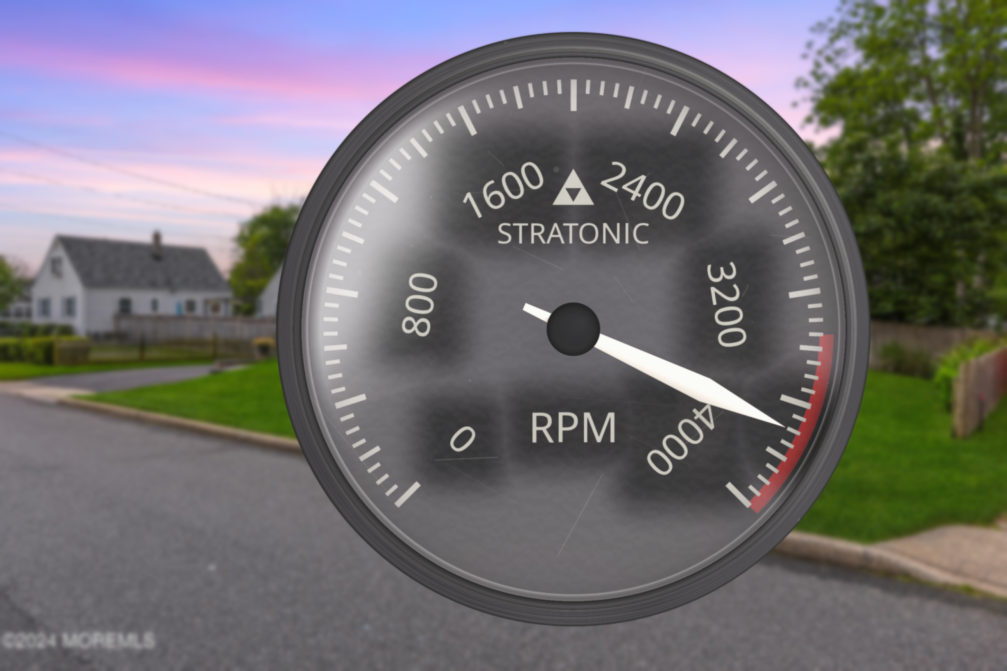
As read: **3700** rpm
